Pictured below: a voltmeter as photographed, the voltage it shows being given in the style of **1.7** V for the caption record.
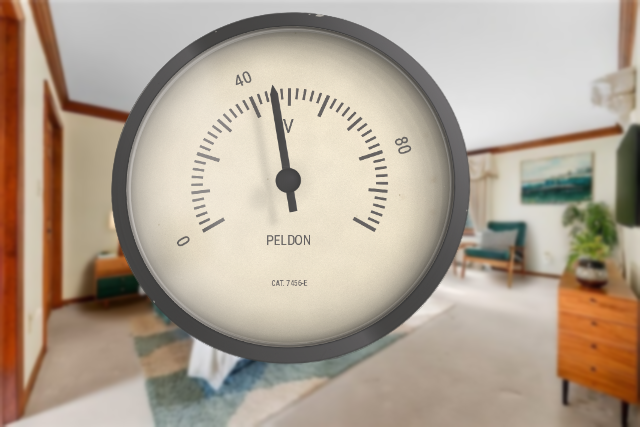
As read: **46** V
